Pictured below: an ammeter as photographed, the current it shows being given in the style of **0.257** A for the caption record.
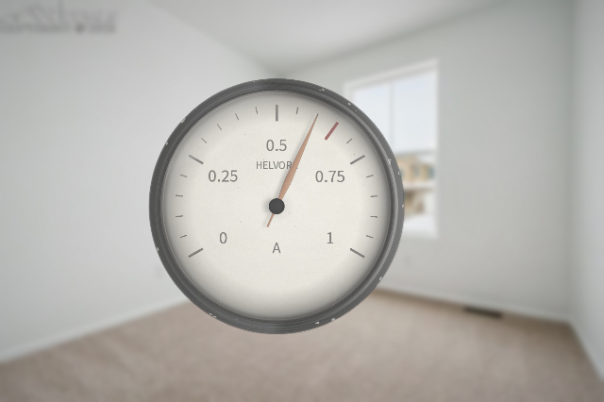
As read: **0.6** A
